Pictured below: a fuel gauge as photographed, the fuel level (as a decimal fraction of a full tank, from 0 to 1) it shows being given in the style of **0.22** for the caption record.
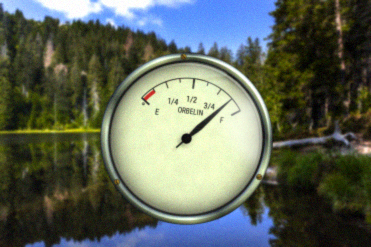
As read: **0.875**
